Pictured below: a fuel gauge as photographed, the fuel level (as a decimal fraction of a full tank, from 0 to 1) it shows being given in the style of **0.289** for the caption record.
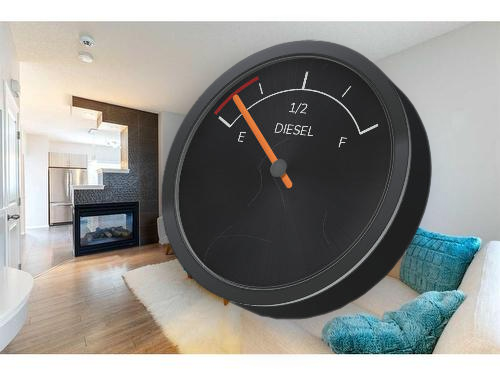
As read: **0.125**
